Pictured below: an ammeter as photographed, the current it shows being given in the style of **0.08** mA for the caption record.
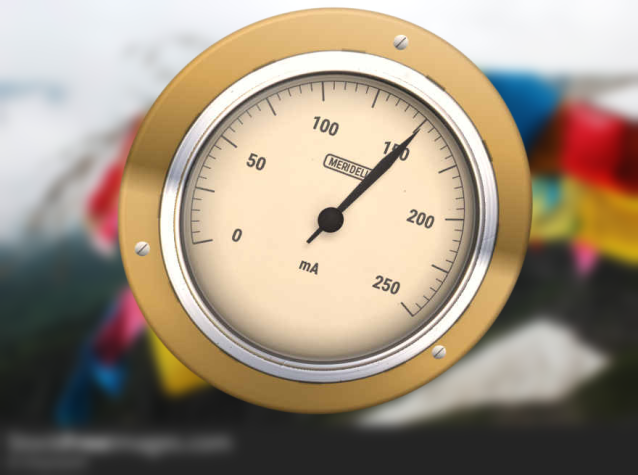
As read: **150** mA
